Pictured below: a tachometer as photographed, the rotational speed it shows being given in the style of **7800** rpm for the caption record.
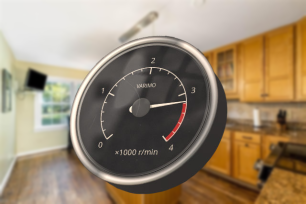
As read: **3200** rpm
